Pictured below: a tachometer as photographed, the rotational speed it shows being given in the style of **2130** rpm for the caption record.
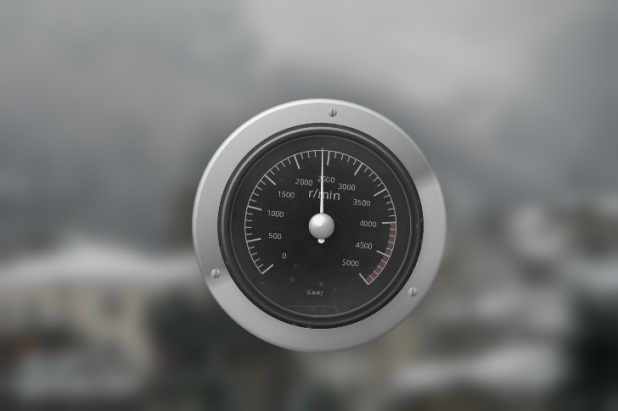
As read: **2400** rpm
